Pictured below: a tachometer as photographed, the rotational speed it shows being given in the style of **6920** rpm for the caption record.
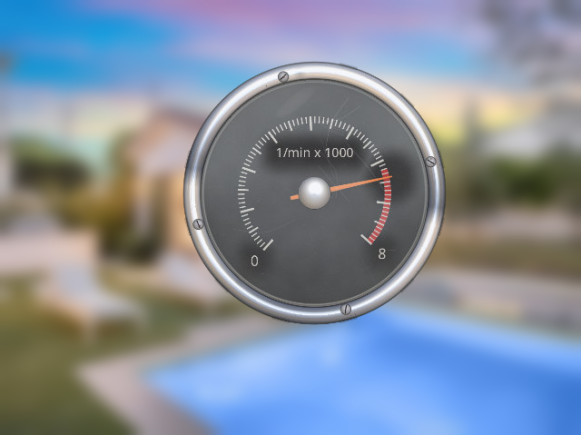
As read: **6400** rpm
